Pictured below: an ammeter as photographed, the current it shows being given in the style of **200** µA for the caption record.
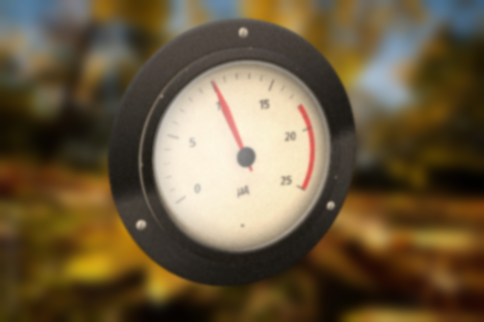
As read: **10** µA
